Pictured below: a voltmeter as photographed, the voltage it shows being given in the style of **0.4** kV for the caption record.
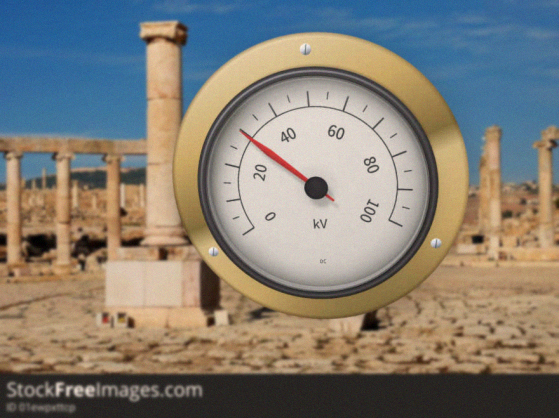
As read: **30** kV
